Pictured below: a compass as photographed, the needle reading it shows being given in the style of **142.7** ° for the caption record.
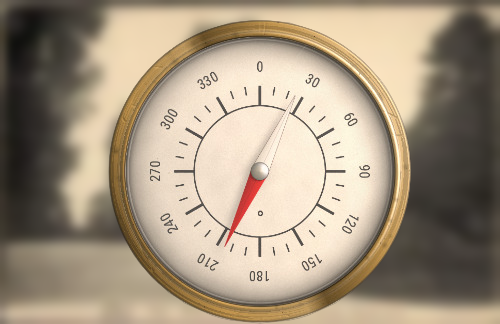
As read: **205** °
